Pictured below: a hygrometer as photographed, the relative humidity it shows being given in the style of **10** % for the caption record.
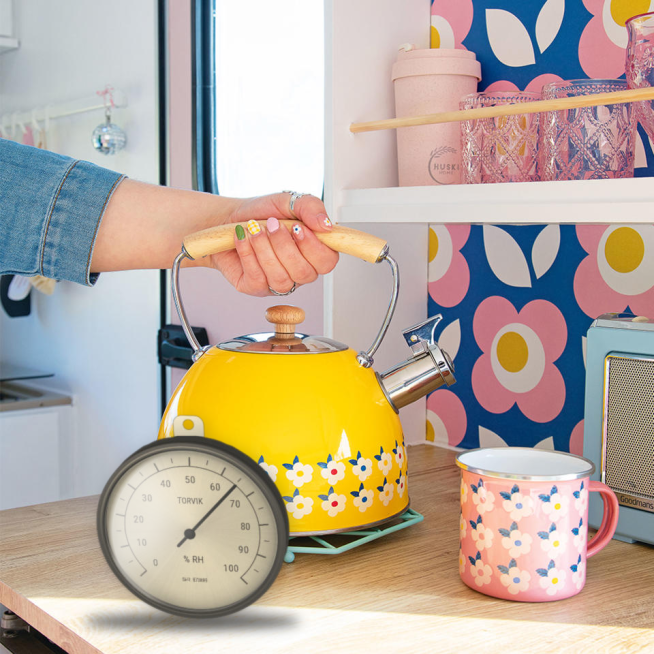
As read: **65** %
